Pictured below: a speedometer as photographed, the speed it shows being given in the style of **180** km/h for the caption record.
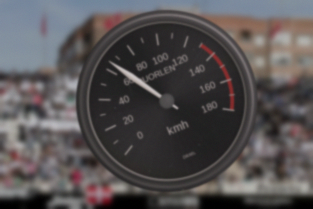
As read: **65** km/h
